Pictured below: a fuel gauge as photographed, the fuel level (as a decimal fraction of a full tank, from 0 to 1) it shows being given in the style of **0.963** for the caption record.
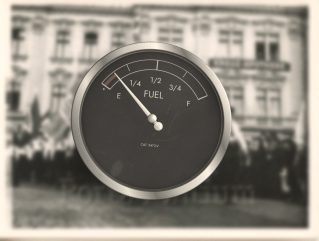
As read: **0.125**
